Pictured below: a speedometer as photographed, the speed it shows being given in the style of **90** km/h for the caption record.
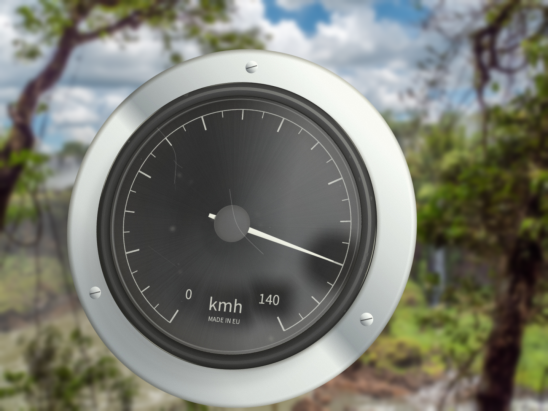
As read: **120** km/h
